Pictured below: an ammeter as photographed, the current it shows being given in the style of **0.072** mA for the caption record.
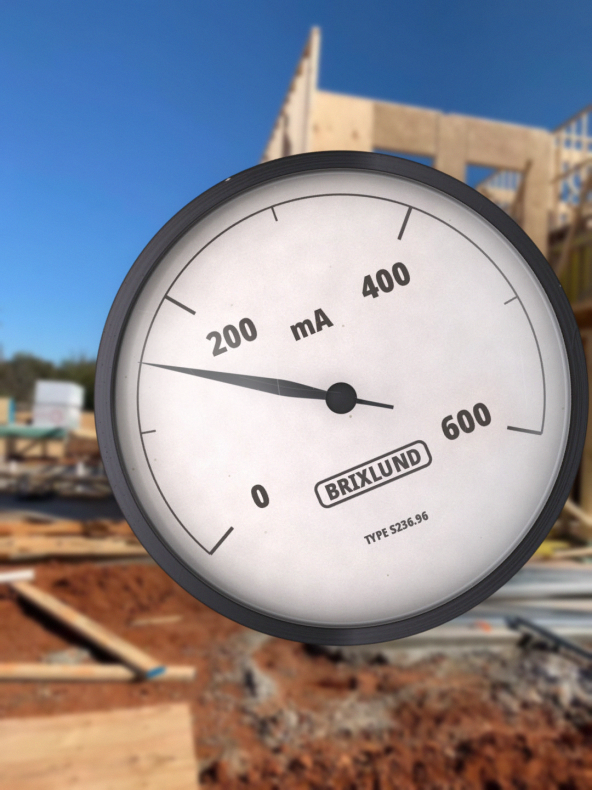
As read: **150** mA
